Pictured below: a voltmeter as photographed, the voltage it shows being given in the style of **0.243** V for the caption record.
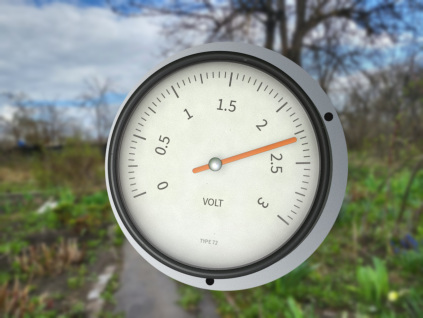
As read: **2.3** V
